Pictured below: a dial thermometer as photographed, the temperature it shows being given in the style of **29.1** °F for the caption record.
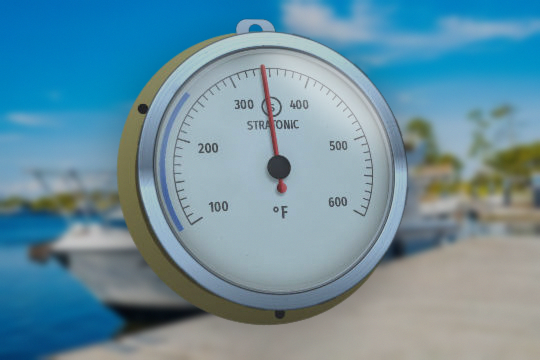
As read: **340** °F
